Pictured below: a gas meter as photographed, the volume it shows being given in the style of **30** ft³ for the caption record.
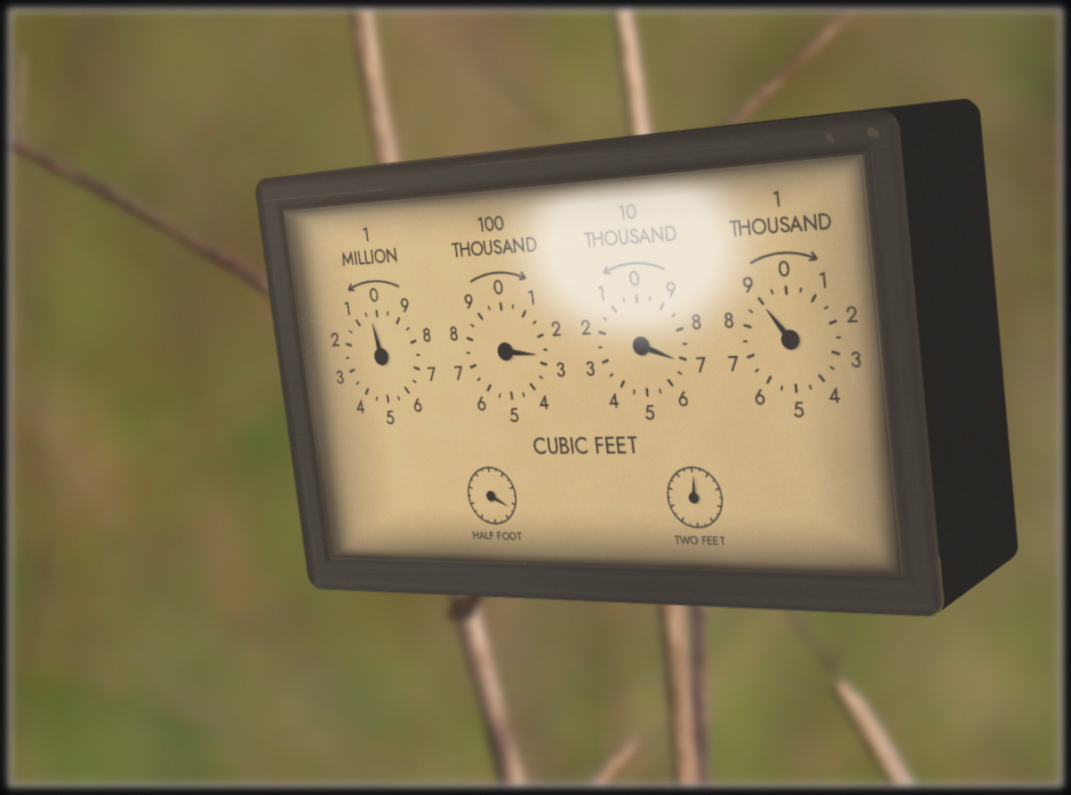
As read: **26900** ft³
